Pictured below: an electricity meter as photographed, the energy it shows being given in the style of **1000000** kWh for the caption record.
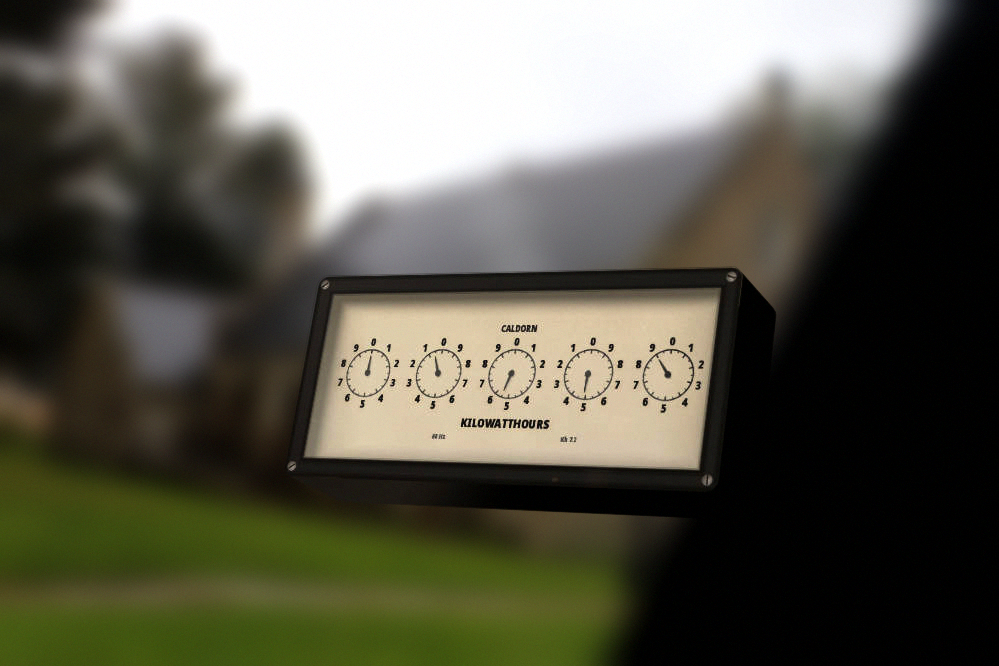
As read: **549** kWh
